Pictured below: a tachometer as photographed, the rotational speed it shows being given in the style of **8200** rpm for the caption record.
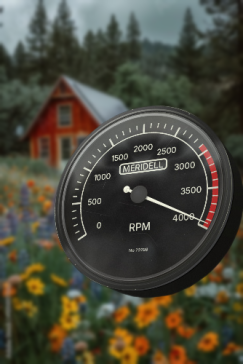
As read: **3950** rpm
